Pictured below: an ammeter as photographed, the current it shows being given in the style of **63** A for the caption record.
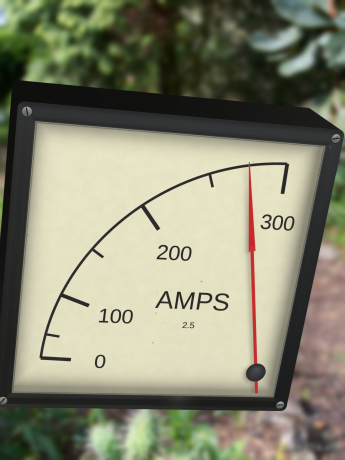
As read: **275** A
